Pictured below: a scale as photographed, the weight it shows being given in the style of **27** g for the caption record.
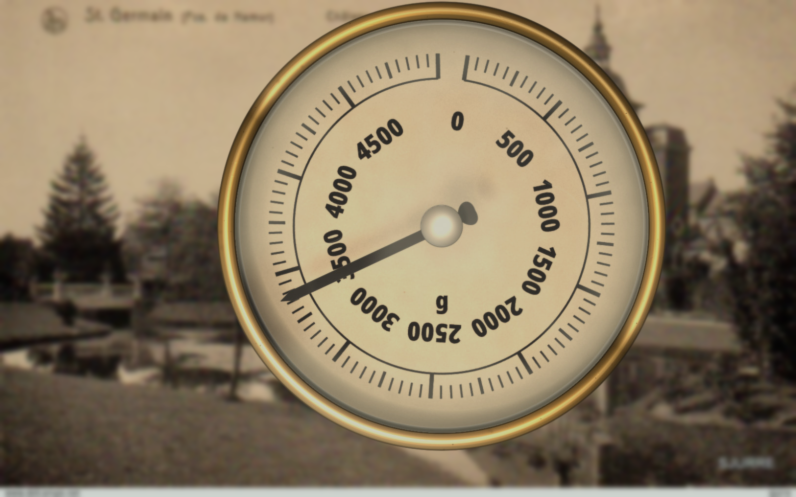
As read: **3375** g
